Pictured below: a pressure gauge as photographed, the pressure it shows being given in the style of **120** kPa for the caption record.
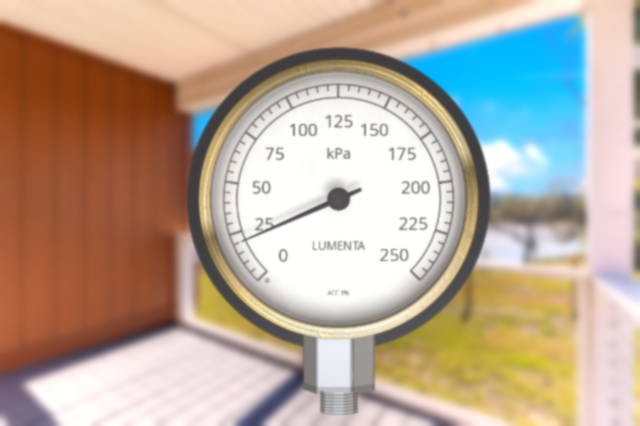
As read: **20** kPa
